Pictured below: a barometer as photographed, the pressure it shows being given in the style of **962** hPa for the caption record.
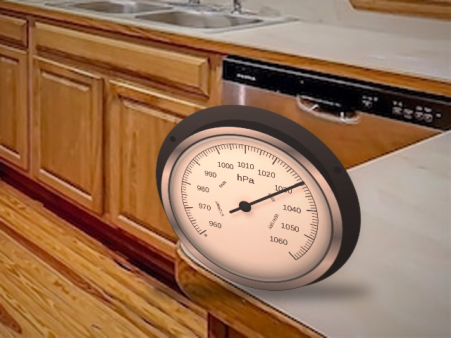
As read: **1030** hPa
